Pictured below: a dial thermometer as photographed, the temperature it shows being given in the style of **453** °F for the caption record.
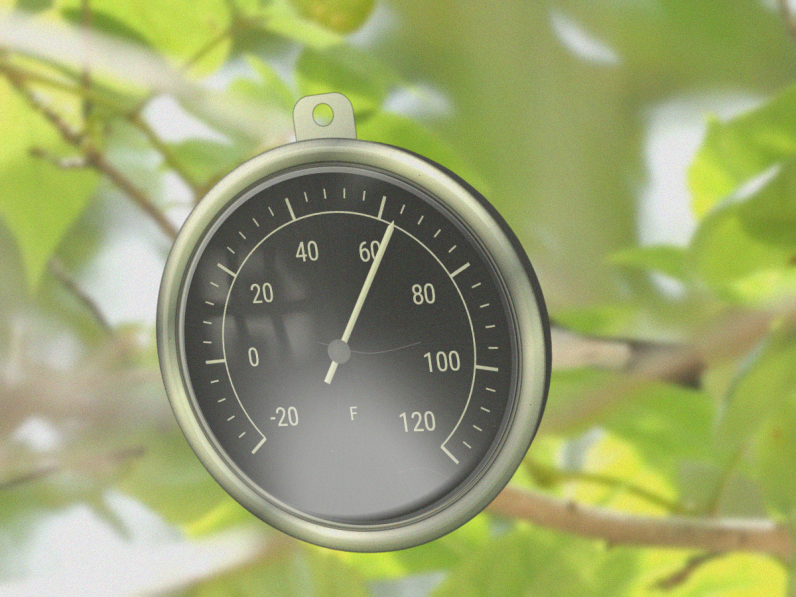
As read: **64** °F
